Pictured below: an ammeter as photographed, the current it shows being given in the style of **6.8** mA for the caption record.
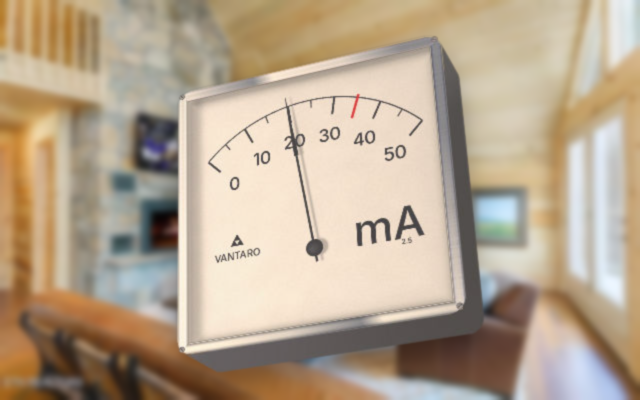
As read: **20** mA
